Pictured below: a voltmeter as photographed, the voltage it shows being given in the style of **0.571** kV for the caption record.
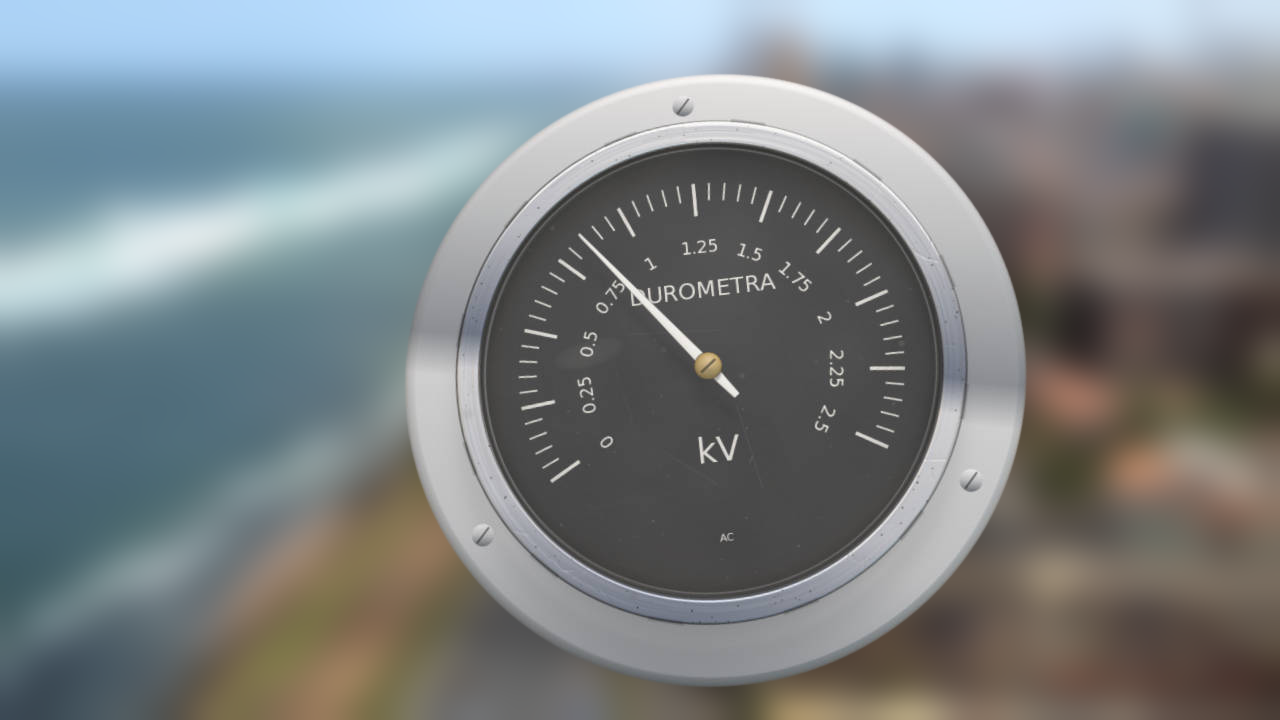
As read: **0.85** kV
